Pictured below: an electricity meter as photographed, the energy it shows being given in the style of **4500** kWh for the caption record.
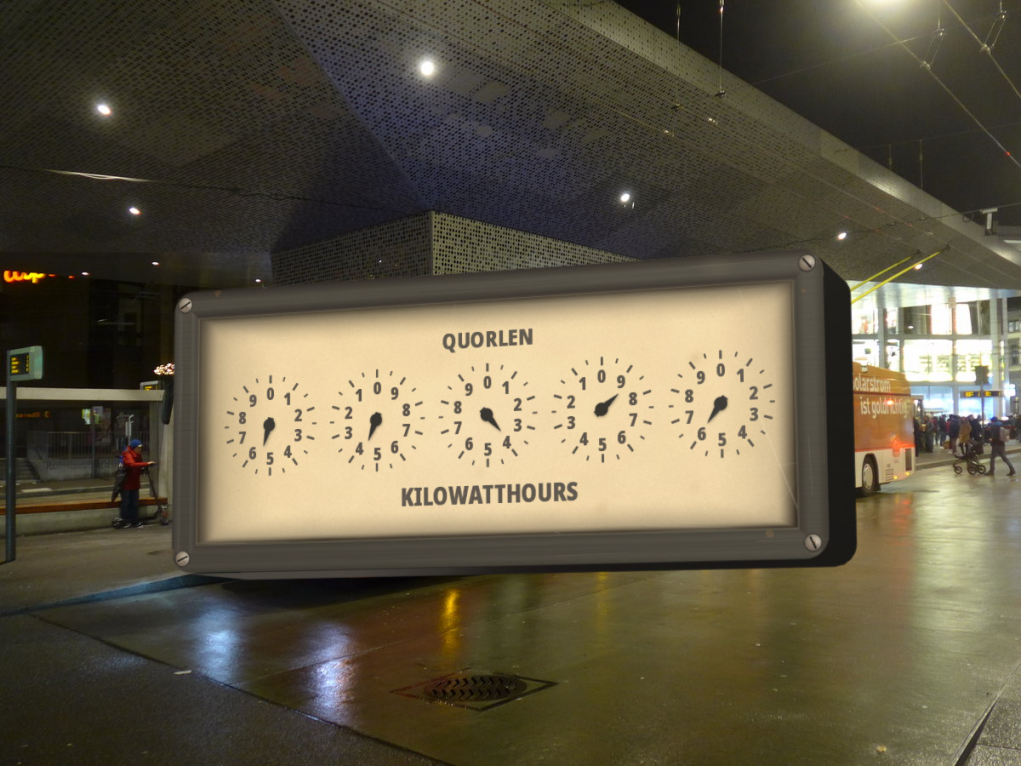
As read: **54386** kWh
